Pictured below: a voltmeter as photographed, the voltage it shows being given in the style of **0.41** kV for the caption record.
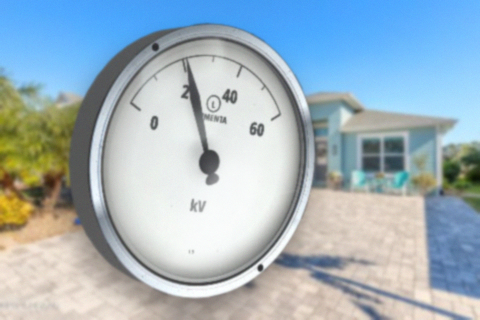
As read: **20** kV
